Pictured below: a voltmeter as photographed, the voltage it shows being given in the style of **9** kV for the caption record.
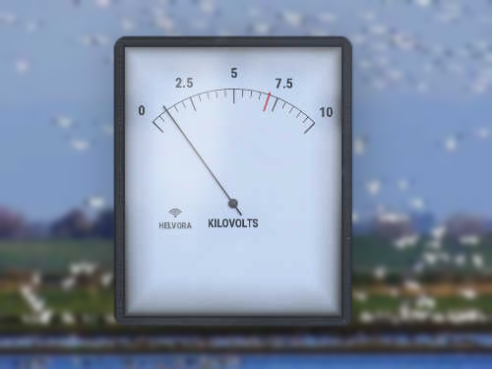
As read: **1** kV
